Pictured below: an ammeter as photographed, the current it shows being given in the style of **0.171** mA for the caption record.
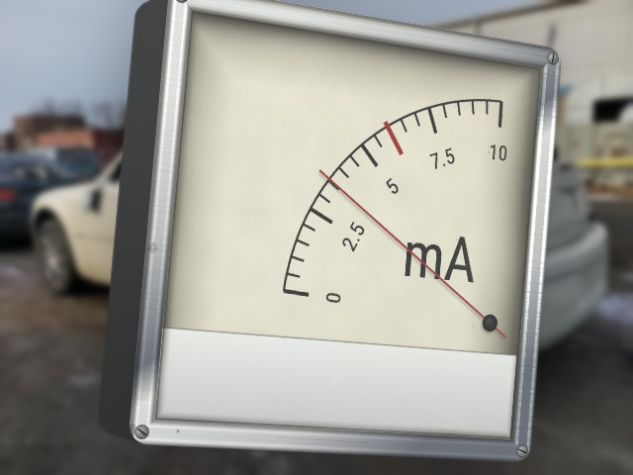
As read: **3.5** mA
